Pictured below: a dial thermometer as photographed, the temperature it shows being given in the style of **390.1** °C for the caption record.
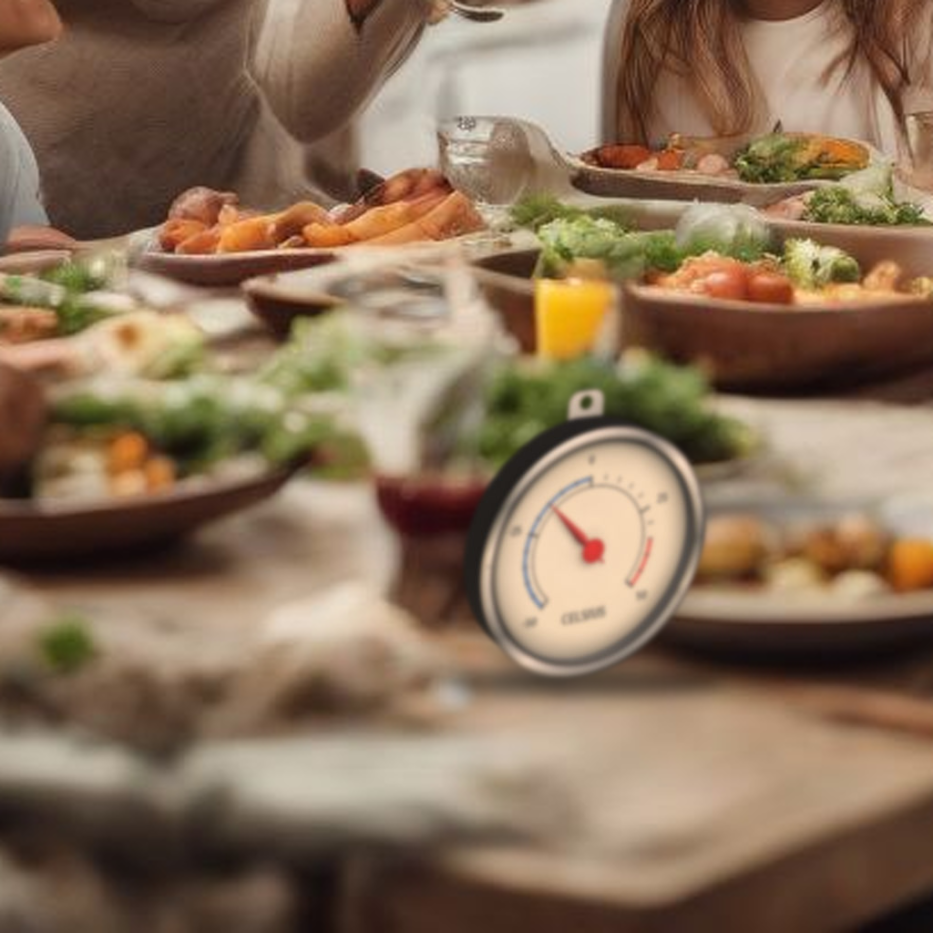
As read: **-15** °C
